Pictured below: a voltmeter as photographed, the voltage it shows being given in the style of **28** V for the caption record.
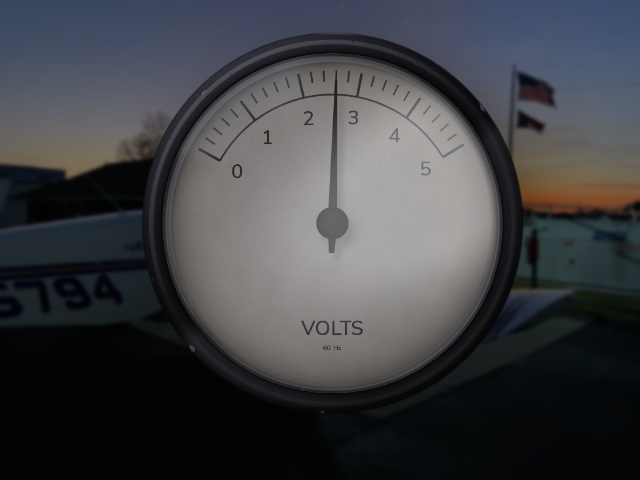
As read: **2.6** V
